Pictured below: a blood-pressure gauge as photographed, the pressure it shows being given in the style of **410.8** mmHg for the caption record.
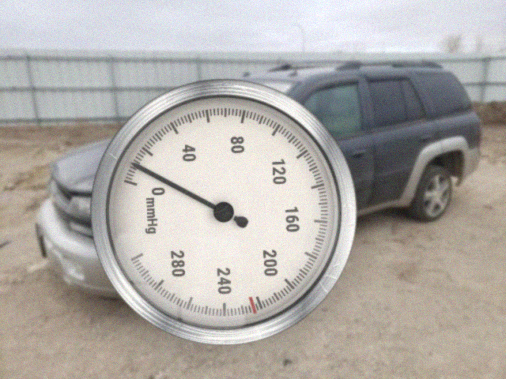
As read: **10** mmHg
